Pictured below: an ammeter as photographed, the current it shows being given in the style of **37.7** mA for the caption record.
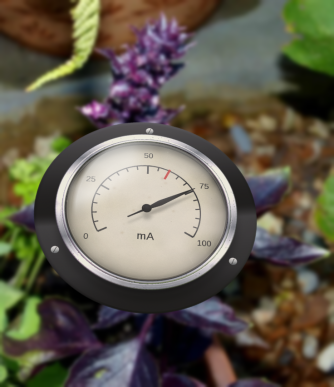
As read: **75** mA
